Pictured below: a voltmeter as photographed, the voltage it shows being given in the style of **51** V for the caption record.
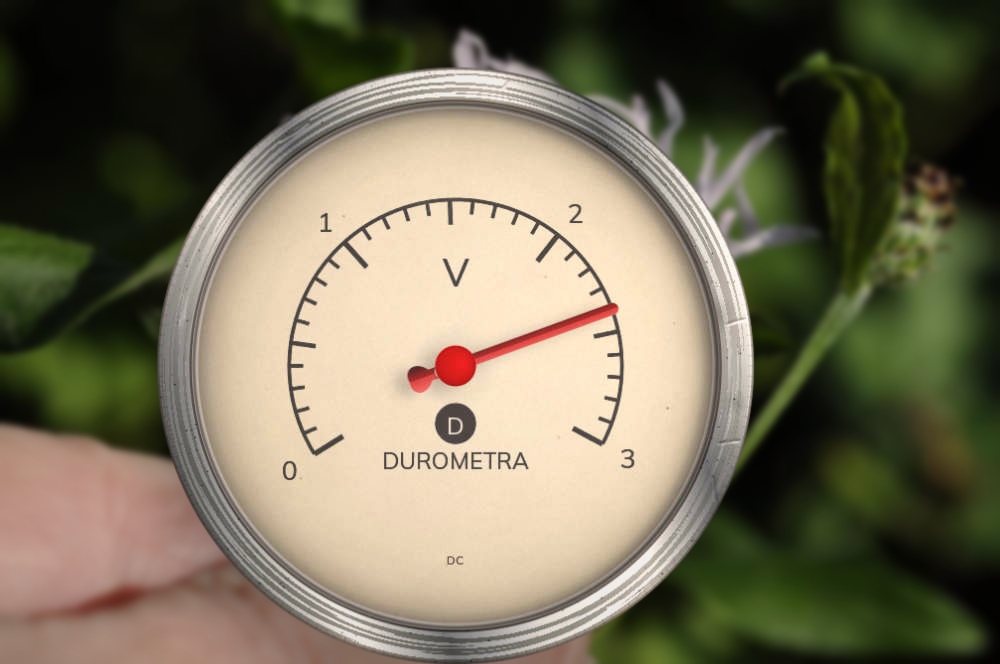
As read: **2.4** V
